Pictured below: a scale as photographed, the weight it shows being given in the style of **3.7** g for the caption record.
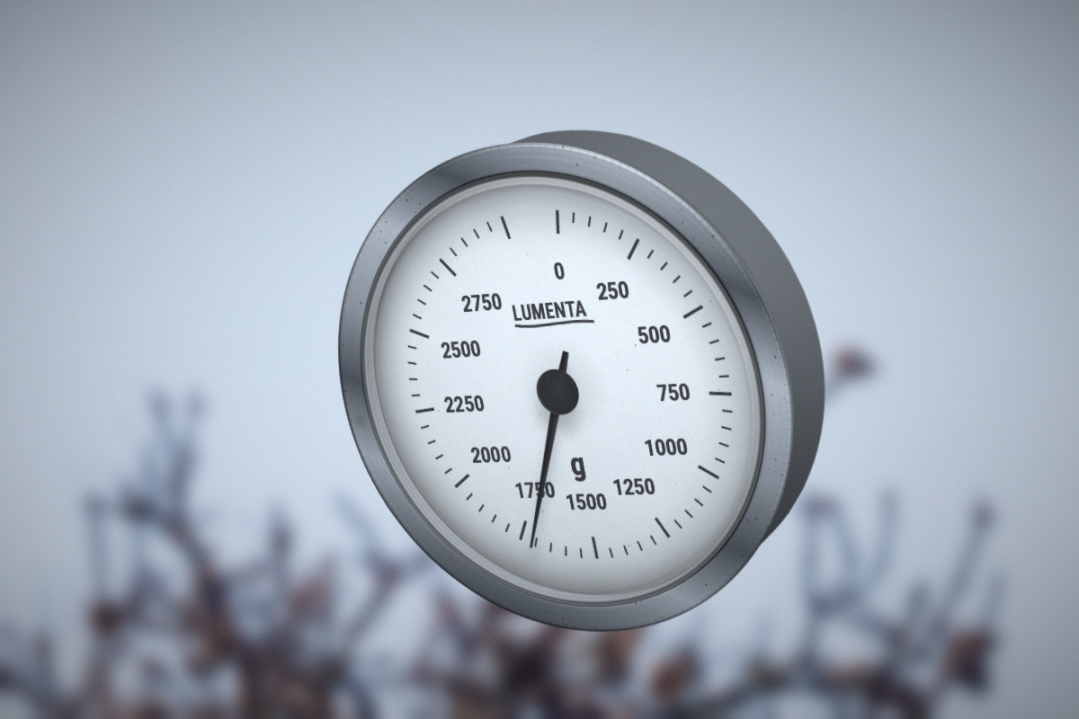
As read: **1700** g
